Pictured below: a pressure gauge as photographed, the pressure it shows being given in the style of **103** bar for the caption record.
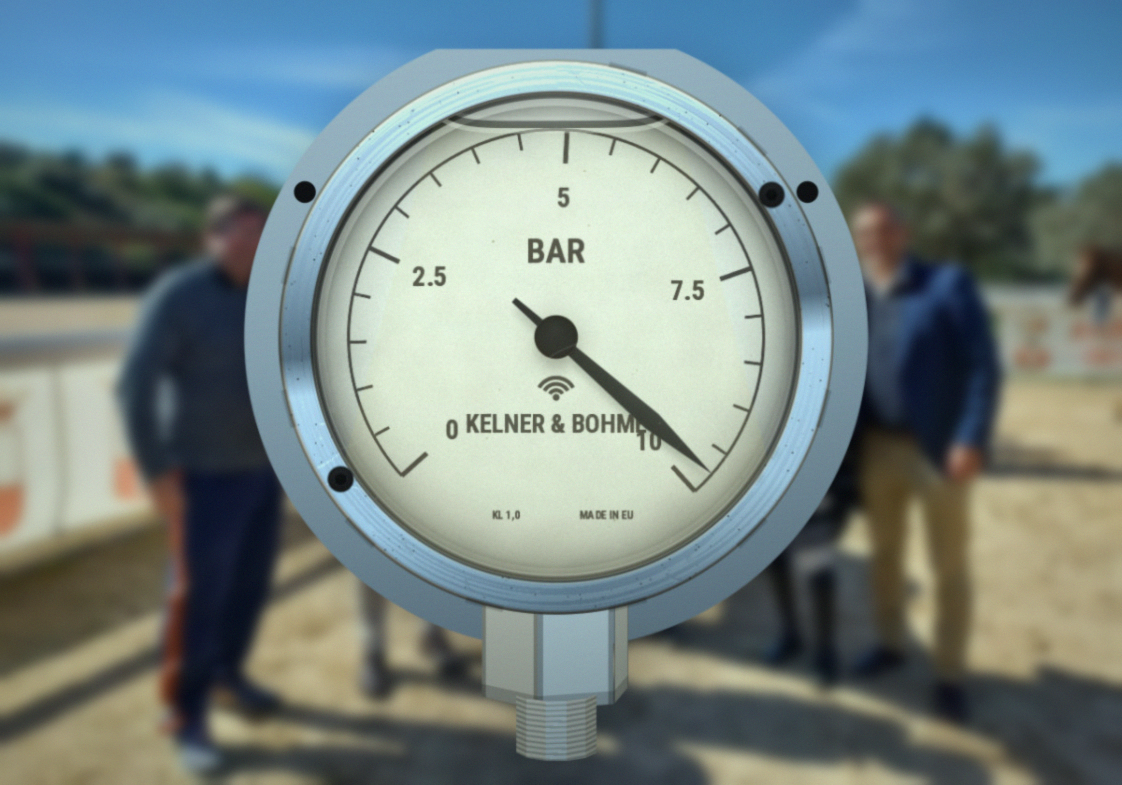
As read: **9.75** bar
